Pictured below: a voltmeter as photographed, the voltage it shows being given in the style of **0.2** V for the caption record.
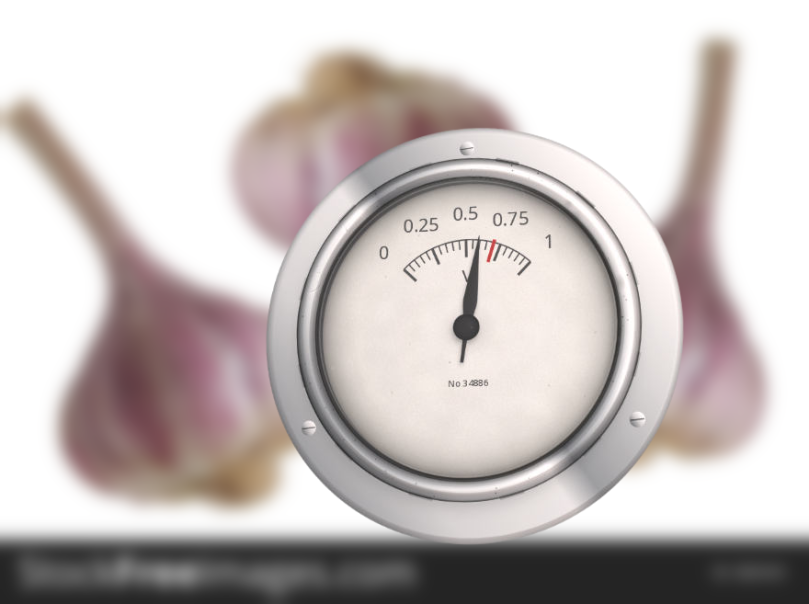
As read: **0.6** V
